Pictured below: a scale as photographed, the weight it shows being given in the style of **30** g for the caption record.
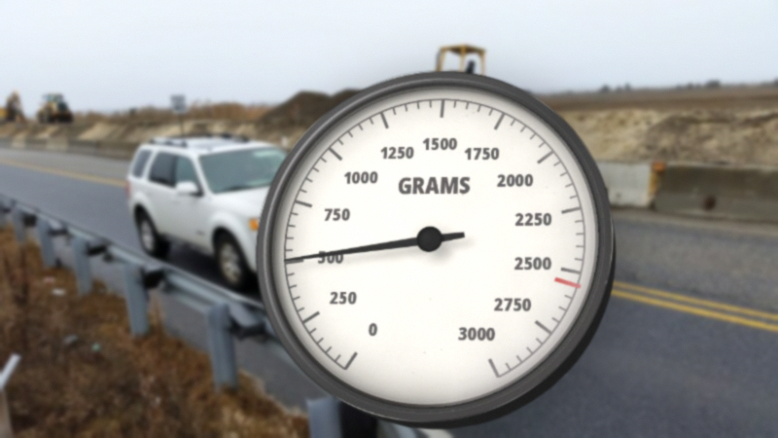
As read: **500** g
